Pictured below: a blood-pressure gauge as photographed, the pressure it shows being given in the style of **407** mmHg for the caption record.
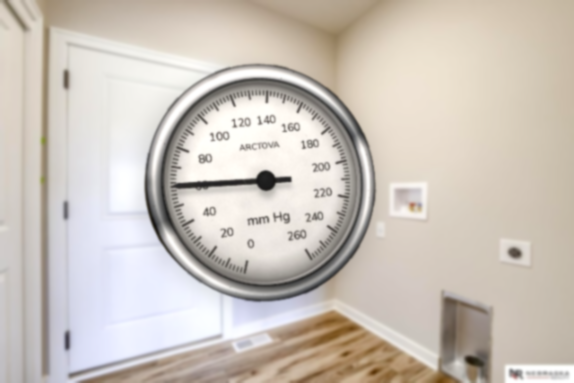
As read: **60** mmHg
